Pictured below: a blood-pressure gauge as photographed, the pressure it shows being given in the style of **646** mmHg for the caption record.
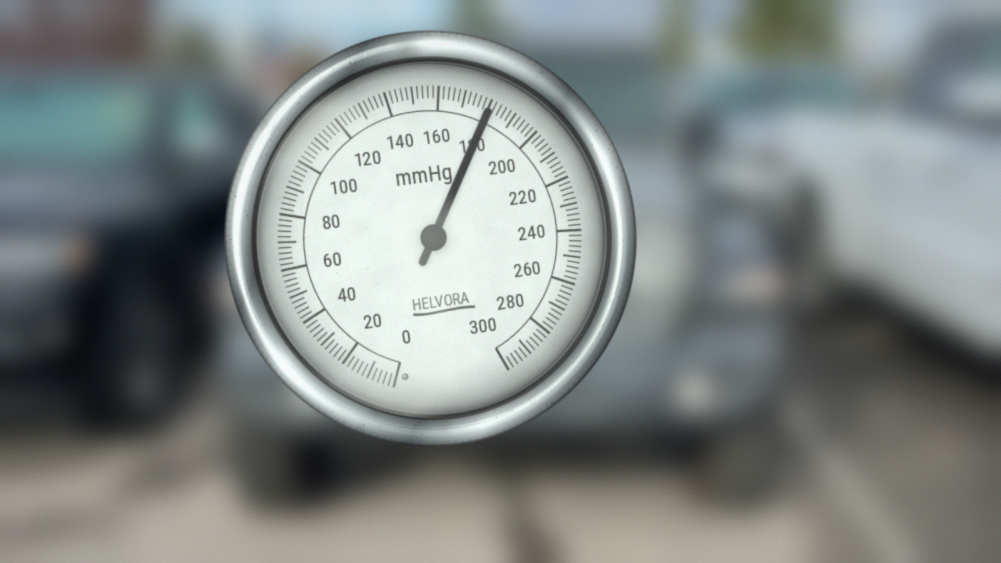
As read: **180** mmHg
